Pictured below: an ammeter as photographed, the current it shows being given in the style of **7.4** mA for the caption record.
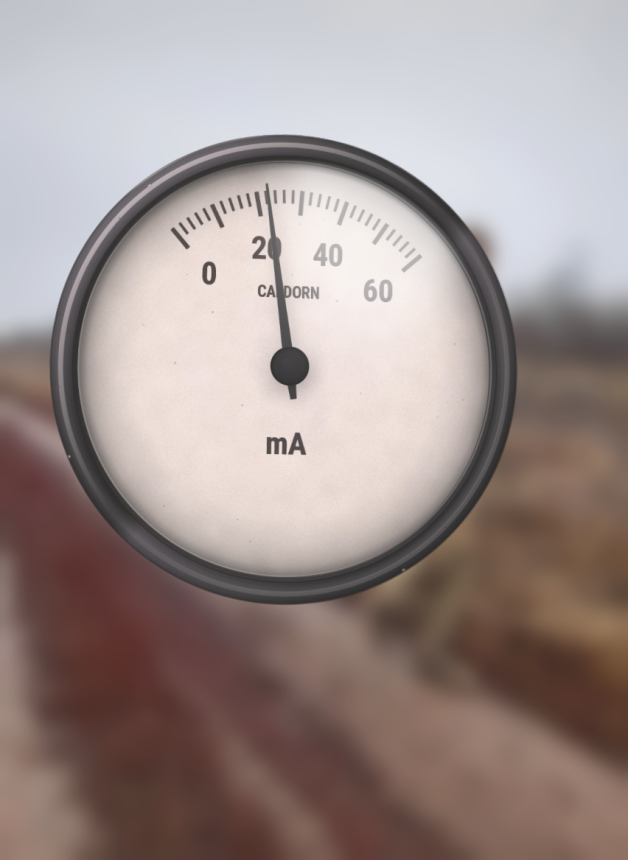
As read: **22** mA
